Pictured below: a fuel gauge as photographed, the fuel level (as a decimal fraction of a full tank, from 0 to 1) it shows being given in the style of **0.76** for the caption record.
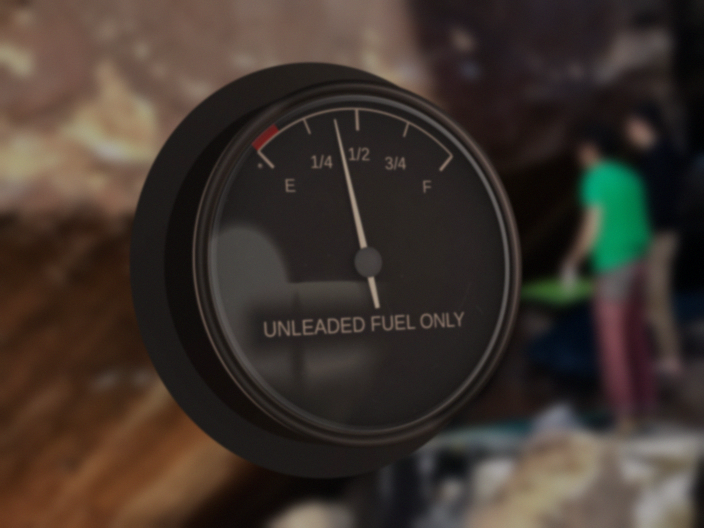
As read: **0.375**
